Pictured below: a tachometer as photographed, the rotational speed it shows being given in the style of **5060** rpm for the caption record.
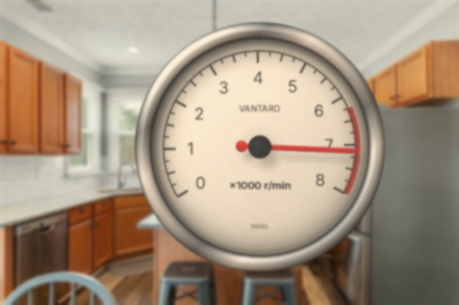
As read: **7125** rpm
